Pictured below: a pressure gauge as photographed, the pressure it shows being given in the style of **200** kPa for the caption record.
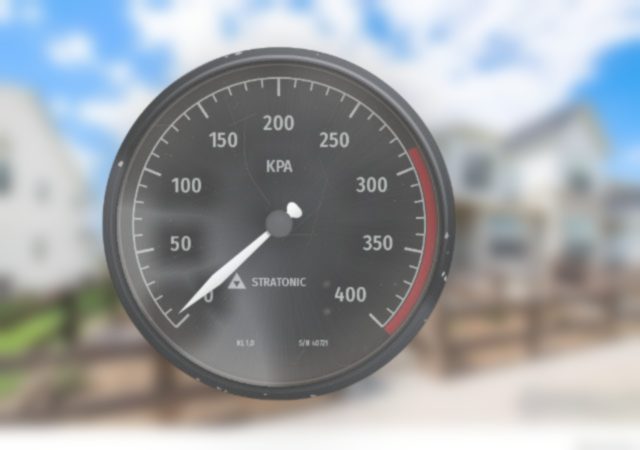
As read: **5** kPa
